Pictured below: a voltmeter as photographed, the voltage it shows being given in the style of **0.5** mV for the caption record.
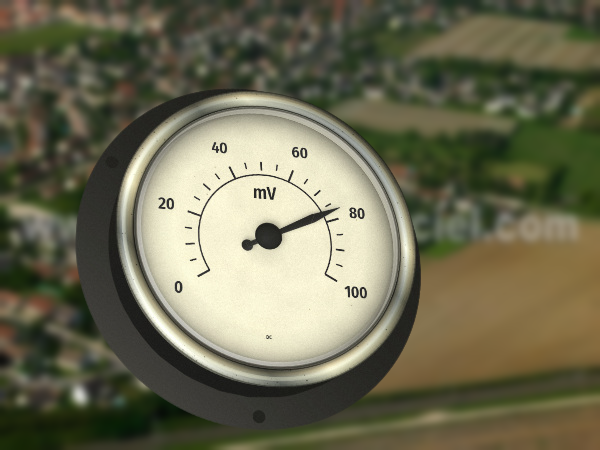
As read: **77.5** mV
